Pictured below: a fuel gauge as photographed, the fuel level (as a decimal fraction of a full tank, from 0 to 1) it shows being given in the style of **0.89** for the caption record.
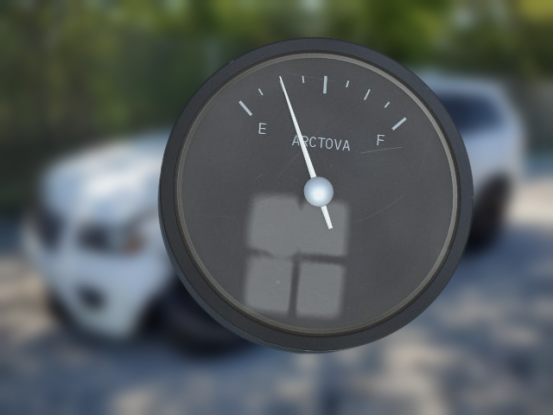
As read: **0.25**
